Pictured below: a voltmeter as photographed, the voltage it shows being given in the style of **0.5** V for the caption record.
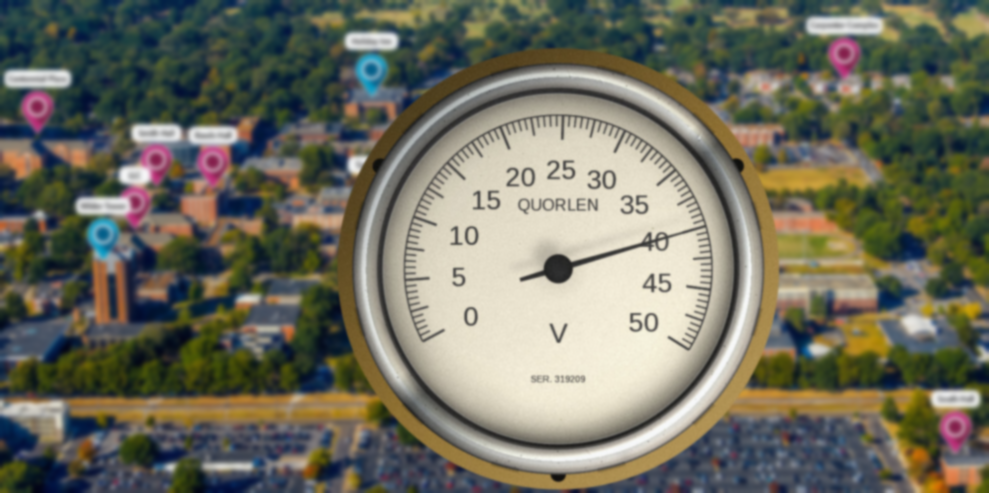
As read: **40** V
